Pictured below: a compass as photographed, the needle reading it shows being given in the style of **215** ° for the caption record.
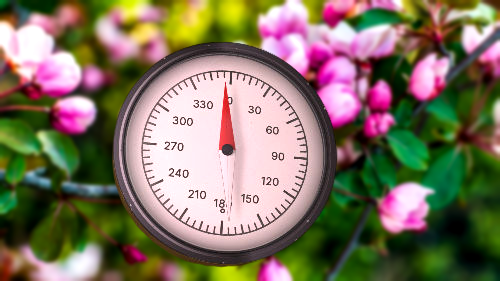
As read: **355** °
